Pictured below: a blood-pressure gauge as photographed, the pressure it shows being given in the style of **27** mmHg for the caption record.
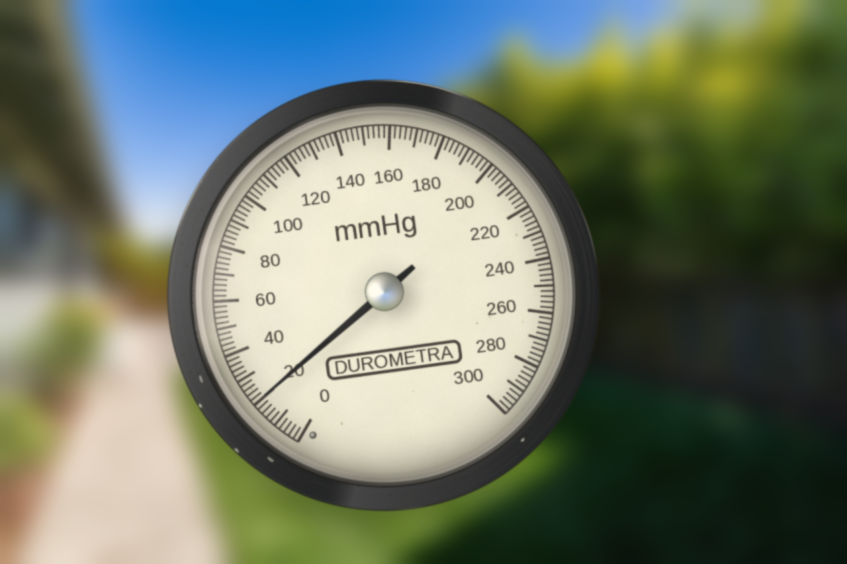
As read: **20** mmHg
